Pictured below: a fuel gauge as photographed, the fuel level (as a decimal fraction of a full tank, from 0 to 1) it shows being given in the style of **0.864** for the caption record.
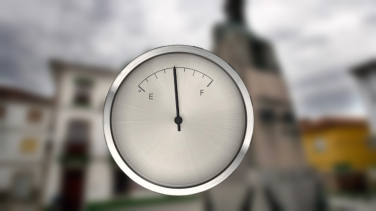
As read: **0.5**
